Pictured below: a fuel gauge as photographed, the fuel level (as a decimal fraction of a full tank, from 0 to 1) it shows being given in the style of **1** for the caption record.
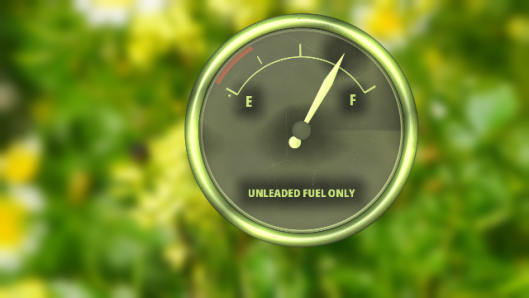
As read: **0.75**
